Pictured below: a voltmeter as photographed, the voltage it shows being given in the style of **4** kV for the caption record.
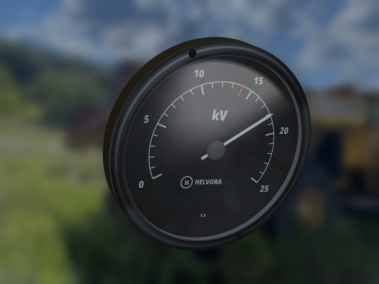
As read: **18** kV
